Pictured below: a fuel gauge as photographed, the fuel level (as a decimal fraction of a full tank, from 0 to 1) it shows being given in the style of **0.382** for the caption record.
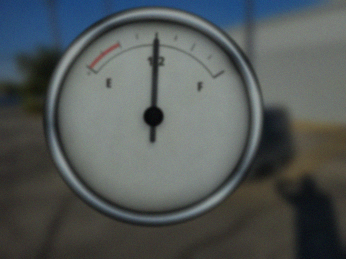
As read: **0.5**
